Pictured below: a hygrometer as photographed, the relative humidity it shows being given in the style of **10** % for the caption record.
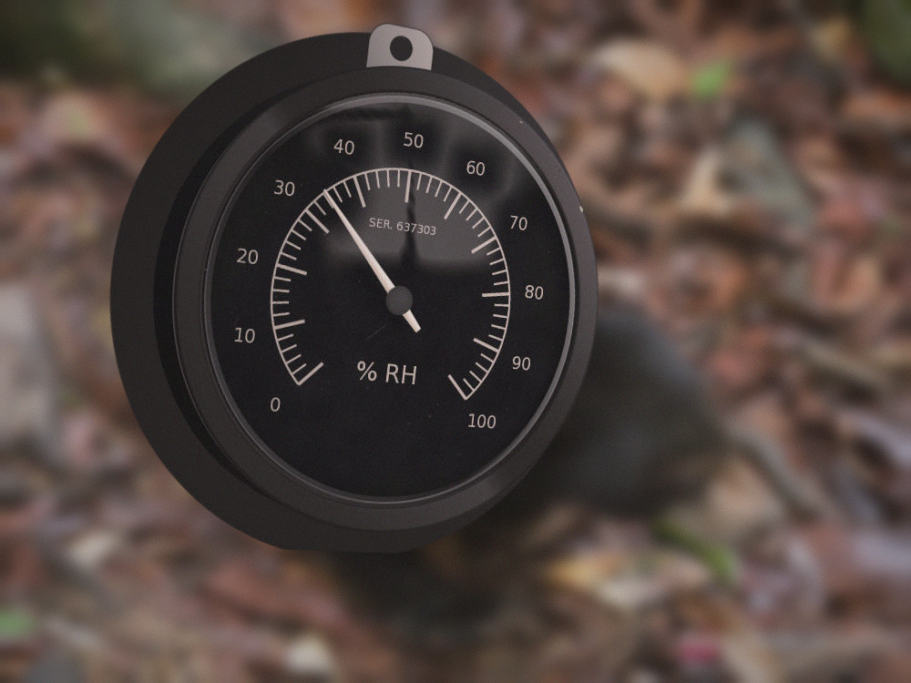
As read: **34** %
